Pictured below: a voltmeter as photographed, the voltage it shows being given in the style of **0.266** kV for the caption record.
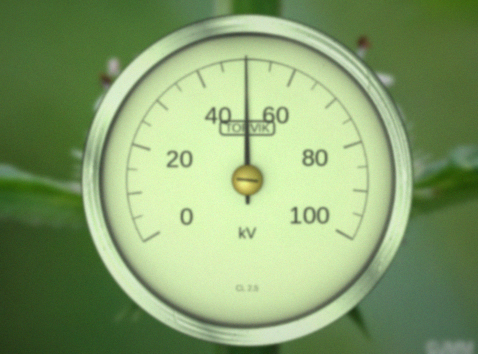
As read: **50** kV
